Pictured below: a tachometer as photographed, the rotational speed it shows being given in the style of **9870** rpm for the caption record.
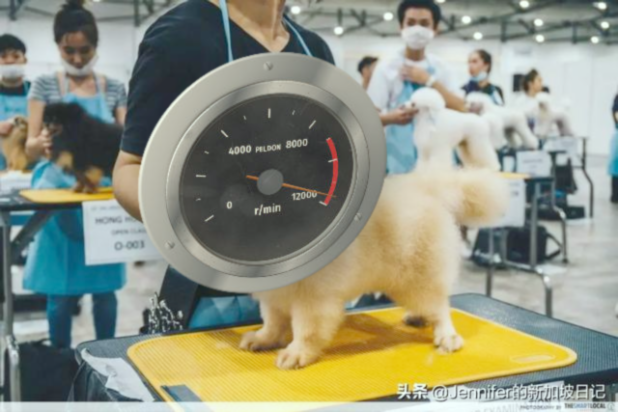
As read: **11500** rpm
